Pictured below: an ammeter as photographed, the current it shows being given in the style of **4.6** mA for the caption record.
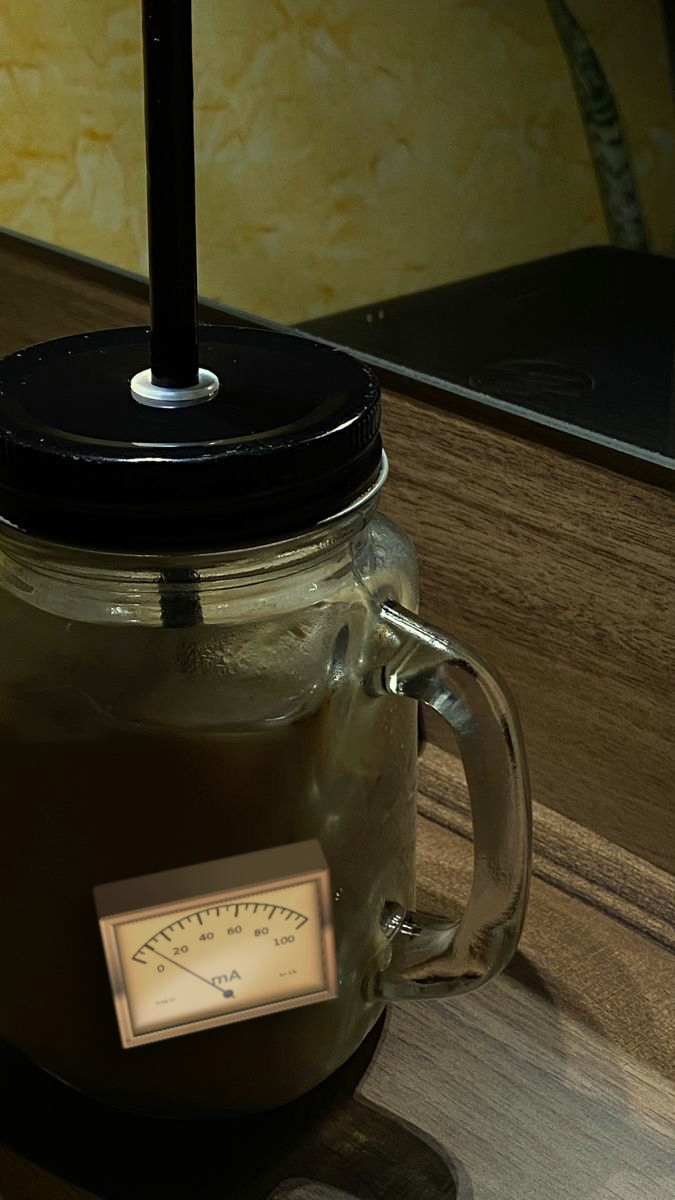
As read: **10** mA
